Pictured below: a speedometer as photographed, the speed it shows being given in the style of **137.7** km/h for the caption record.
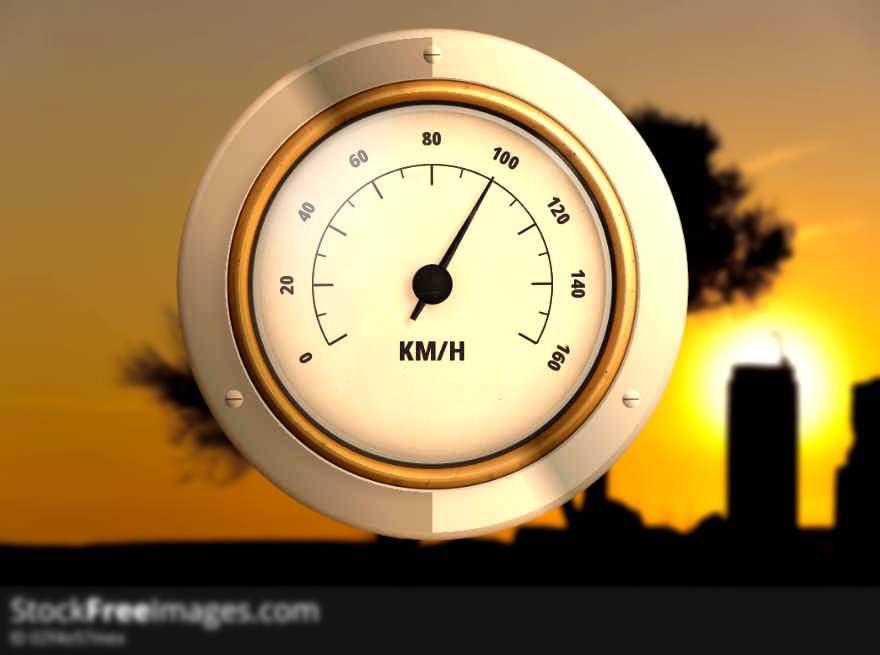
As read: **100** km/h
